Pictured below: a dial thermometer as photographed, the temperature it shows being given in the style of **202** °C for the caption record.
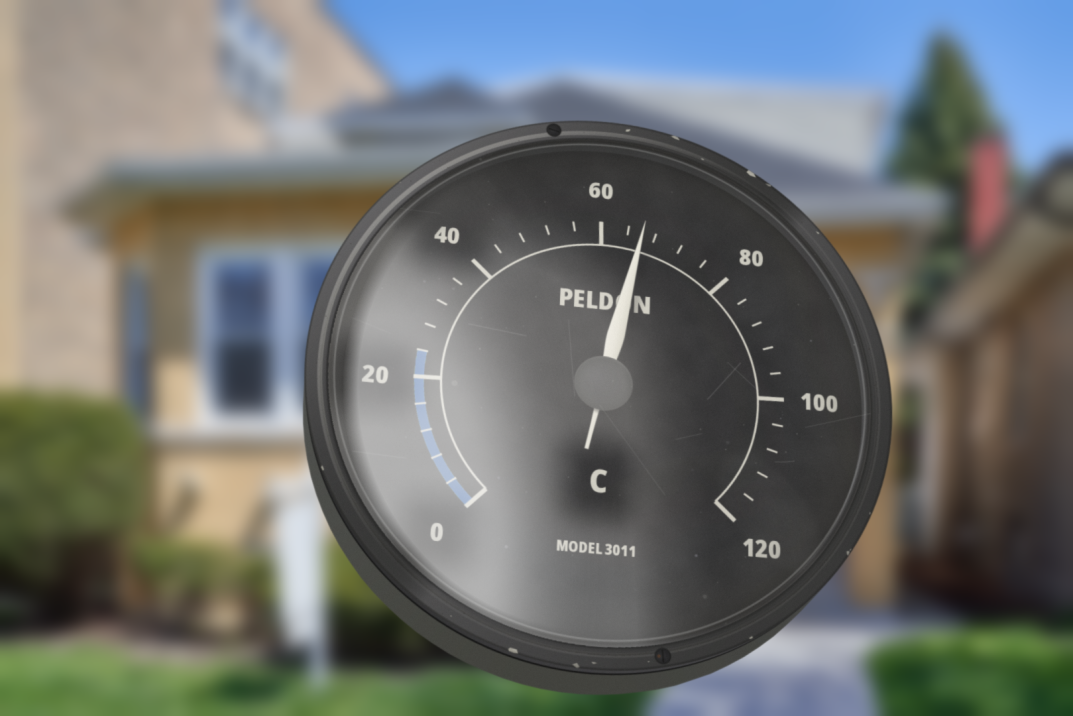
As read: **66** °C
